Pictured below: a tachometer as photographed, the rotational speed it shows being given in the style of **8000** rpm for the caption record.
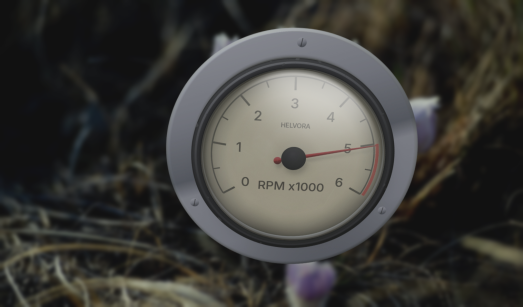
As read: **5000** rpm
